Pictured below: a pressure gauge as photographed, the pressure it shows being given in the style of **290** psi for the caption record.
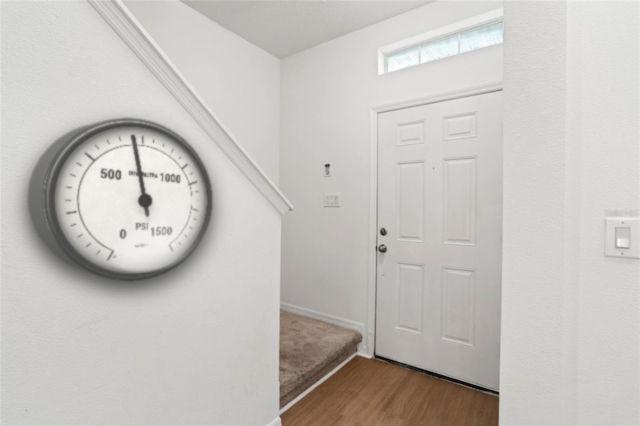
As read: **700** psi
